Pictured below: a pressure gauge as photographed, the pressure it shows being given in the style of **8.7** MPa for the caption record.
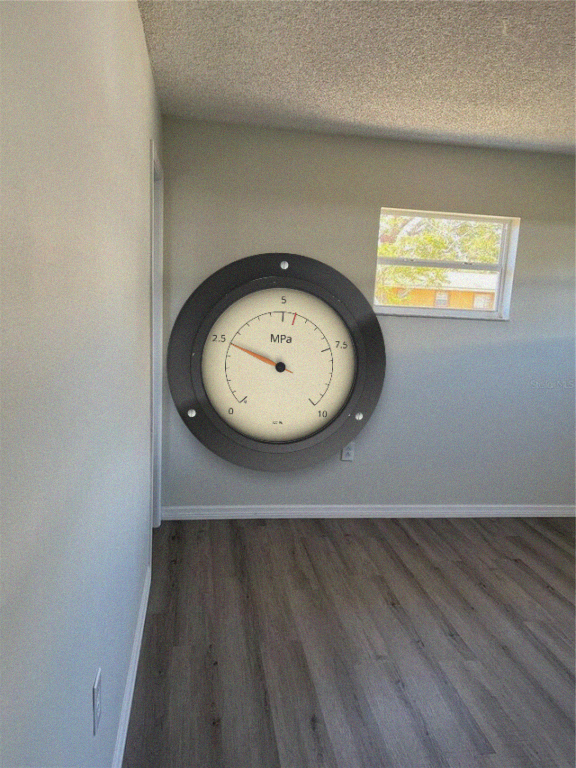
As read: **2.5** MPa
